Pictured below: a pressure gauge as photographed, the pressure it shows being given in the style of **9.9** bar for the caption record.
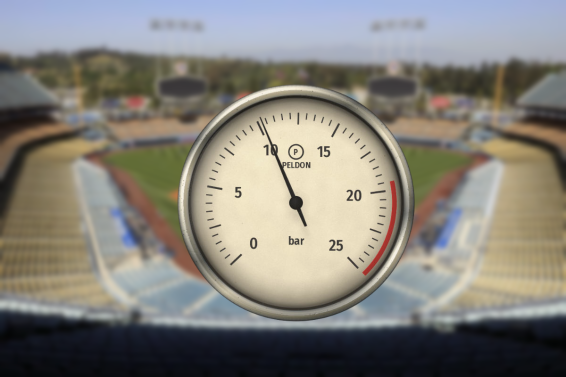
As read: **10.25** bar
